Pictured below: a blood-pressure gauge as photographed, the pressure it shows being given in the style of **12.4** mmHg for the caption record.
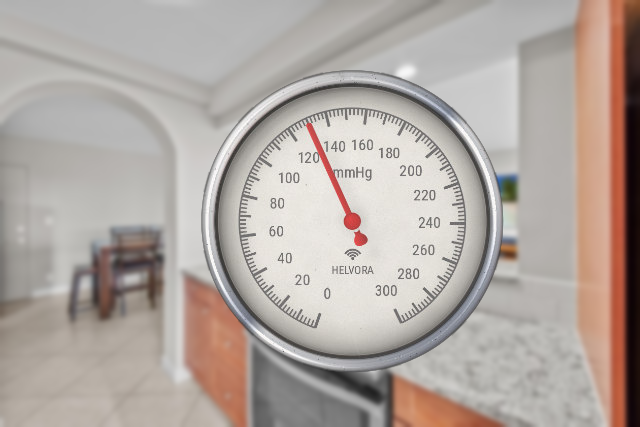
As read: **130** mmHg
